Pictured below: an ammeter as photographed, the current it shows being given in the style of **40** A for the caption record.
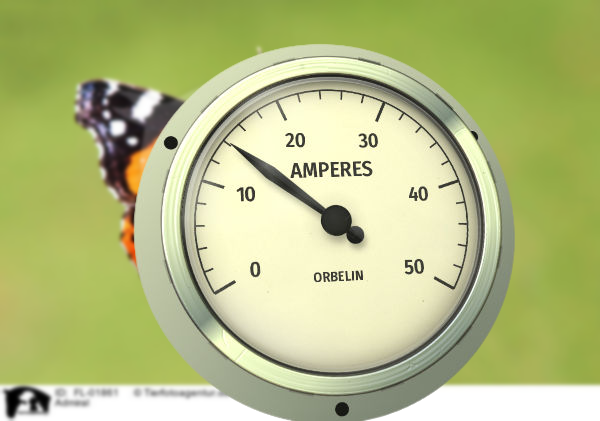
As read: **14** A
